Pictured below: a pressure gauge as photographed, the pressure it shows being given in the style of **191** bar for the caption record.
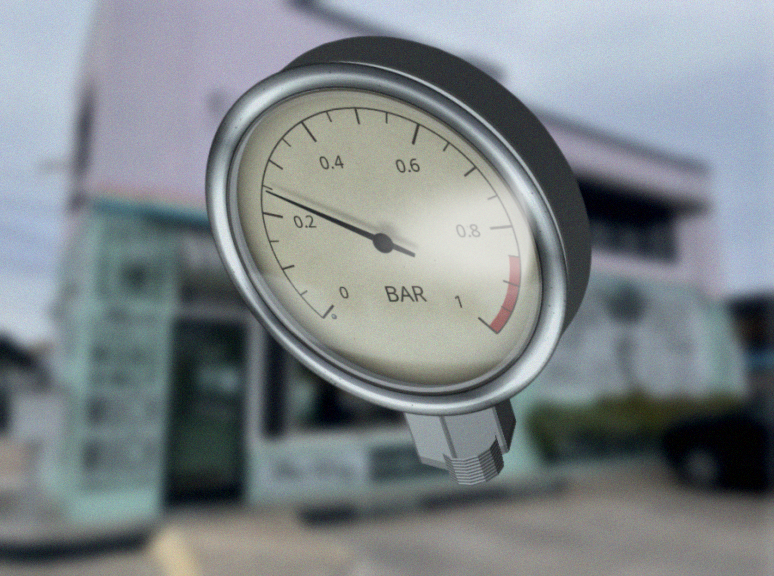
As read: **0.25** bar
